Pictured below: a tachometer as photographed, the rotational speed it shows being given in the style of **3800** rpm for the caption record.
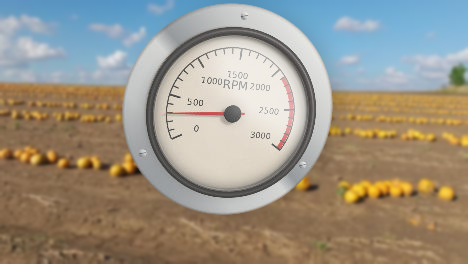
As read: **300** rpm
